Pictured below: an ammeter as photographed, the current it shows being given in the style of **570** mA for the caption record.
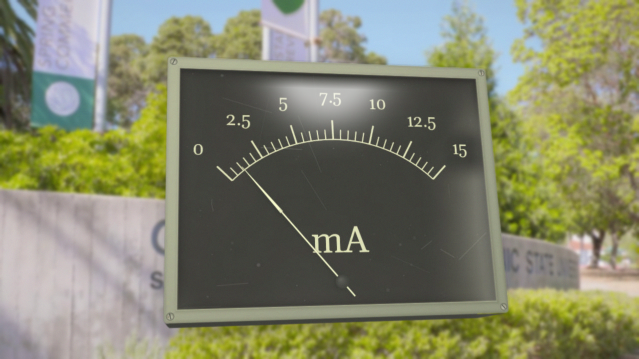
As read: **1** mA
